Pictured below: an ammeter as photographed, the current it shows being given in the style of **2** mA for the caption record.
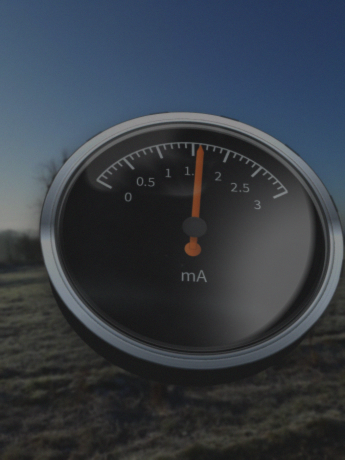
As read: **1.6** mA
